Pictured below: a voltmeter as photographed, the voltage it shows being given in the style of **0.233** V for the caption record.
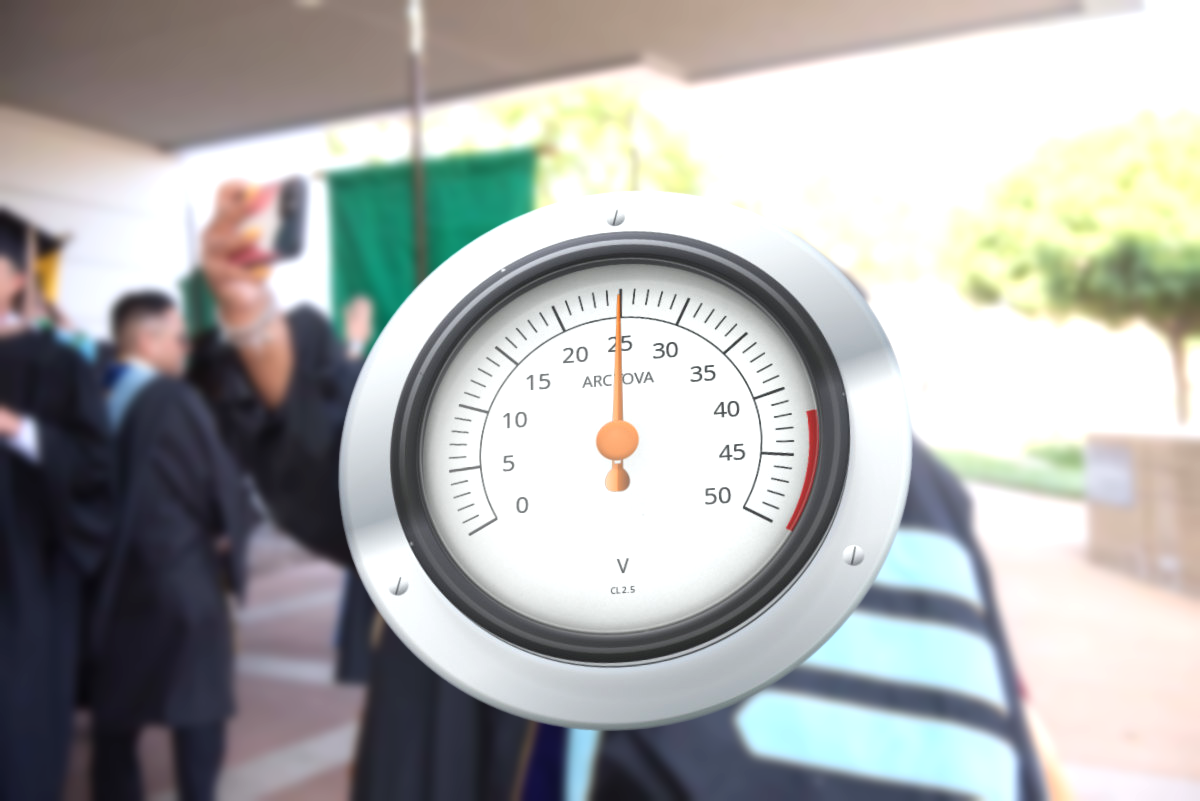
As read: **25** V
